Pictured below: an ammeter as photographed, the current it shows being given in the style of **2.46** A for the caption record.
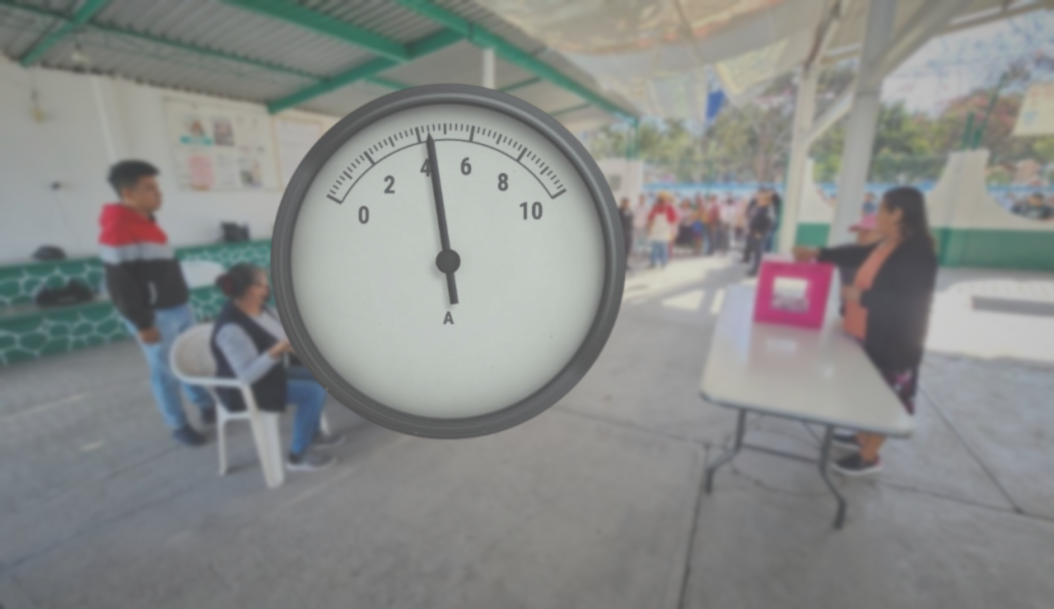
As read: **4.4** A
